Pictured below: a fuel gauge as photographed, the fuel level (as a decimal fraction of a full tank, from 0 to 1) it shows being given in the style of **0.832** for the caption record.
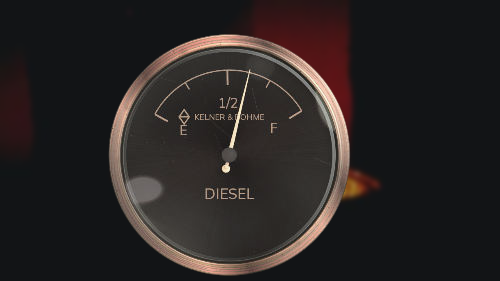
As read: **0.625**
